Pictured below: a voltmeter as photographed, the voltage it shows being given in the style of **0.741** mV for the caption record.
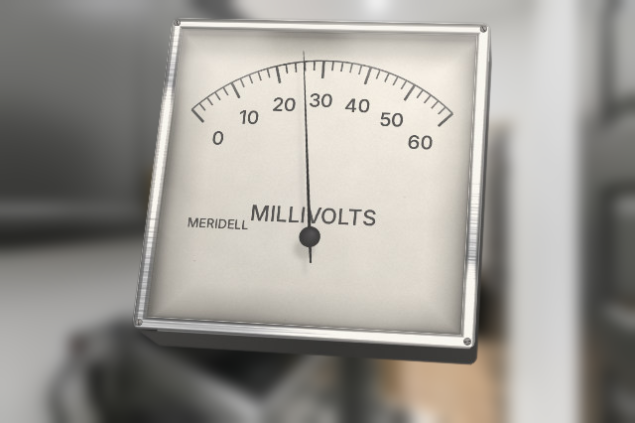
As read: **26** mV
